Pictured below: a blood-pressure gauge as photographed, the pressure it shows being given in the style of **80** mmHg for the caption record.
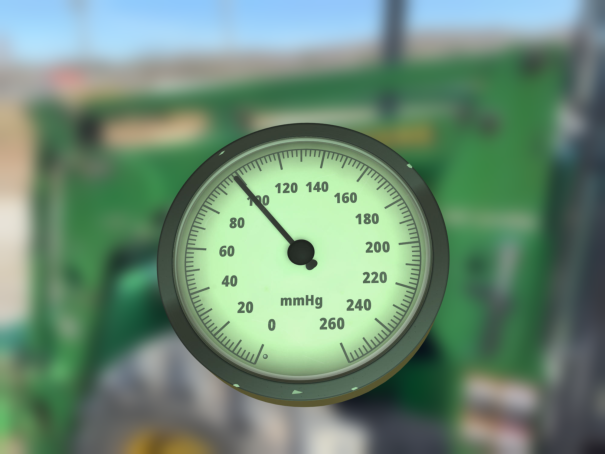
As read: **98** mmHg
